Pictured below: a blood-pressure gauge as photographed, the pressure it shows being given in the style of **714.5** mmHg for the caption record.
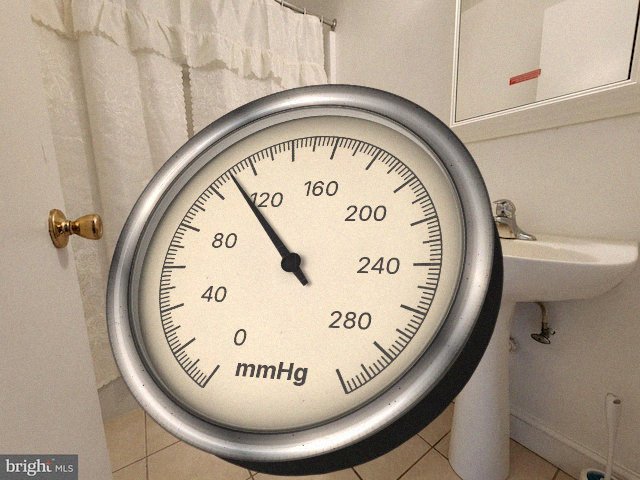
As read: **110** mmHg
